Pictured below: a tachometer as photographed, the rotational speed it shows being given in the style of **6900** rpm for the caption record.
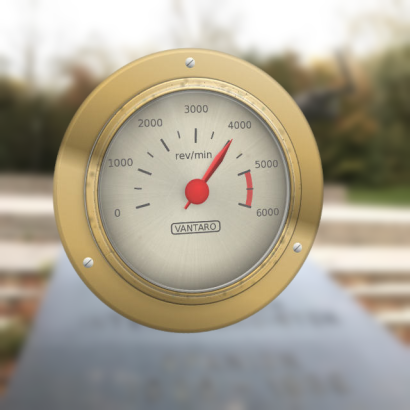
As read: **4000** rpm
